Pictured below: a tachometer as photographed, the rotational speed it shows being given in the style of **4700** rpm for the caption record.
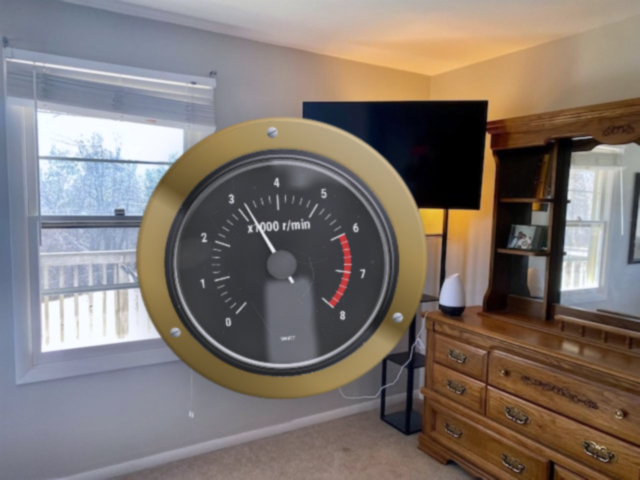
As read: **3200** rpm
